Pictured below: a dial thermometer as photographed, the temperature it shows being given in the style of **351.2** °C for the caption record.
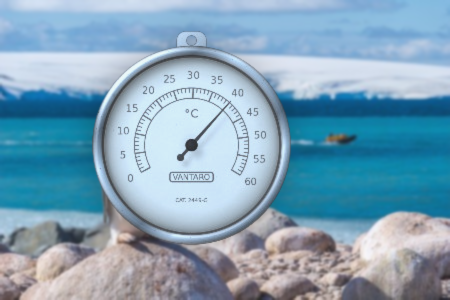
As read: **40** °C
